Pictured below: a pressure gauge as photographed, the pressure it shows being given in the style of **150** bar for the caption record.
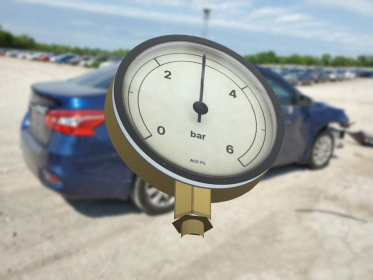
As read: **3** bar
